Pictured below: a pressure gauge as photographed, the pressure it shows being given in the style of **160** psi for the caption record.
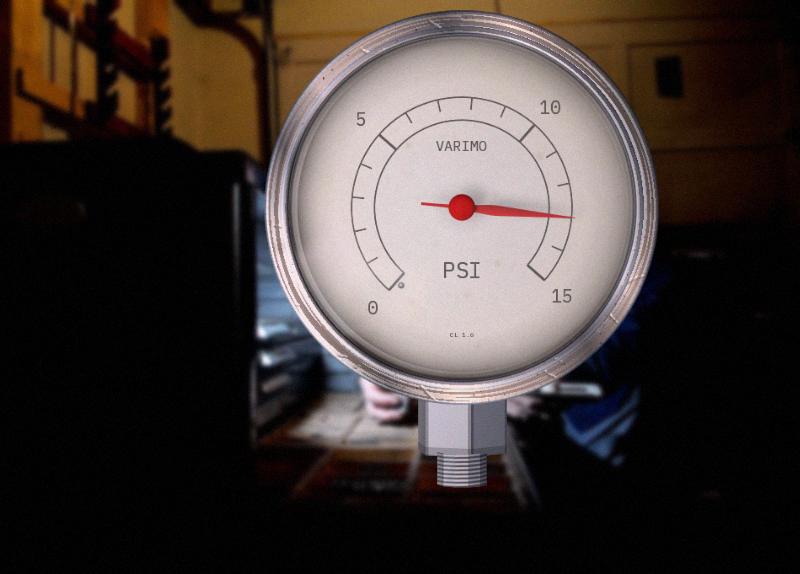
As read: **13** psi
